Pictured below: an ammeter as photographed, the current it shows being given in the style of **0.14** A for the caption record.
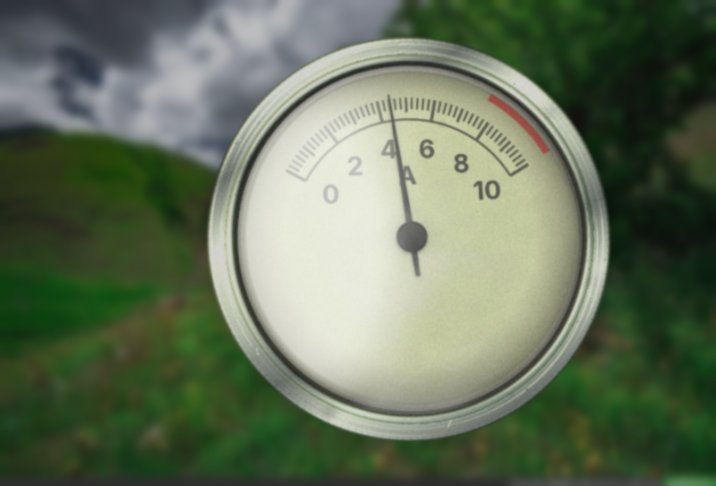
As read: **4.4** A
